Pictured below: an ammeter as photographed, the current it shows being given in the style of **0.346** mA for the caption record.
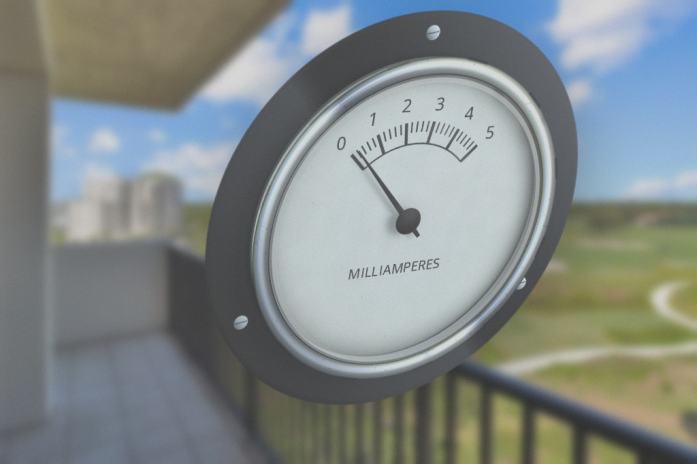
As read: **0.2** mA
